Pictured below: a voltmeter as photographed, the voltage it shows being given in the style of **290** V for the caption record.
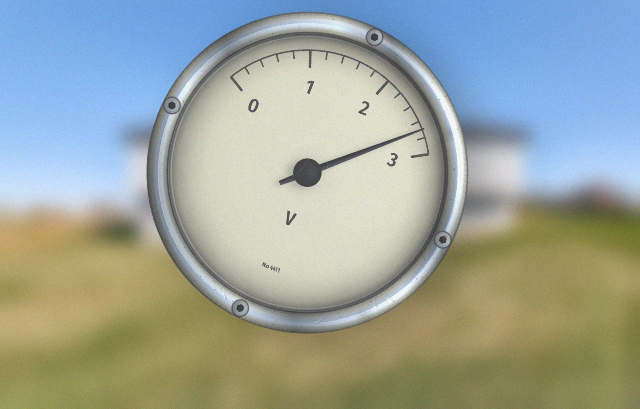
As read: **2.7** V
